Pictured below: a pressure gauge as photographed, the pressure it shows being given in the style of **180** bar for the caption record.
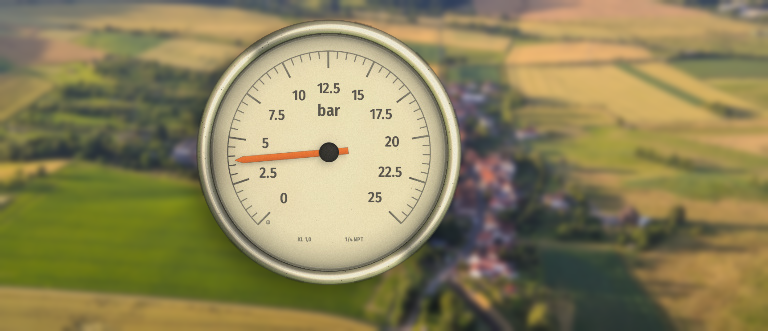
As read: **3.75** bar
